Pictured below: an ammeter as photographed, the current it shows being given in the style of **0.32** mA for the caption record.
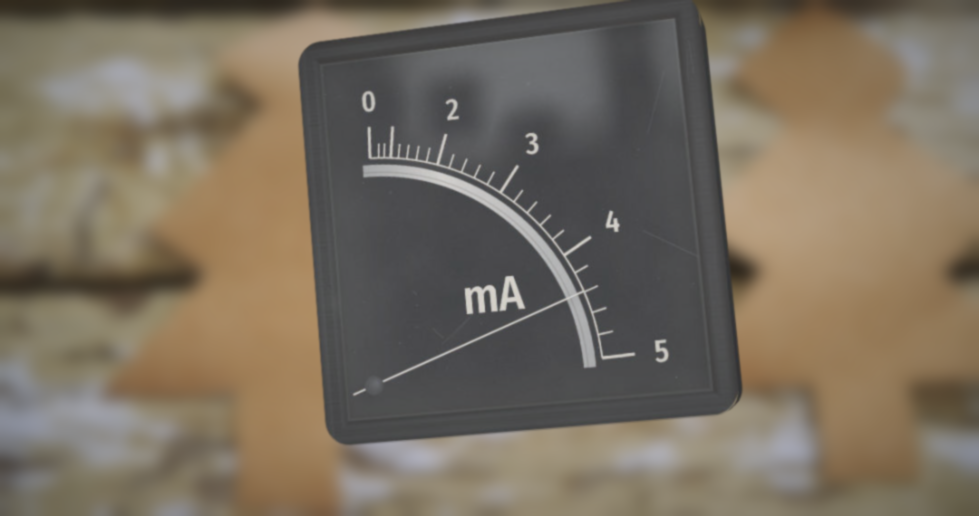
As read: **4.4** mA
